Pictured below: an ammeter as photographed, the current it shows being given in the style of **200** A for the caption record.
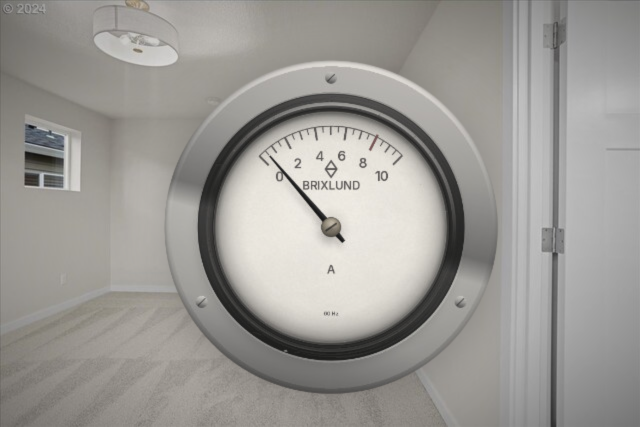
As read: **0.5** A
